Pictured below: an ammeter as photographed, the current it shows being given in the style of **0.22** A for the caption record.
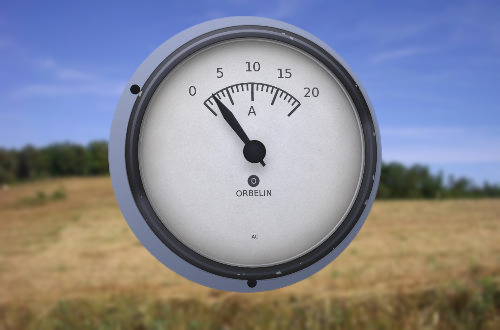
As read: **2** A
